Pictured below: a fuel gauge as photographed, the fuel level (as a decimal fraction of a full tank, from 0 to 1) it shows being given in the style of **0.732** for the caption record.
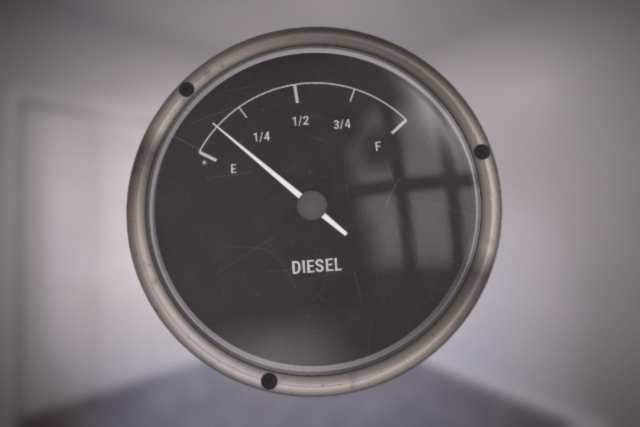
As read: **0.125**
